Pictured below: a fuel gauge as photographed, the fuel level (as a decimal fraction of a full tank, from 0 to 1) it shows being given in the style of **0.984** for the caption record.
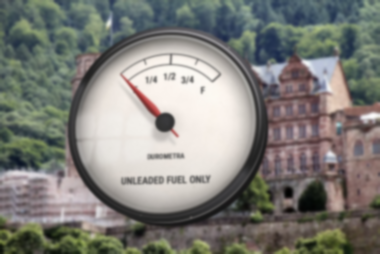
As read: **0**
